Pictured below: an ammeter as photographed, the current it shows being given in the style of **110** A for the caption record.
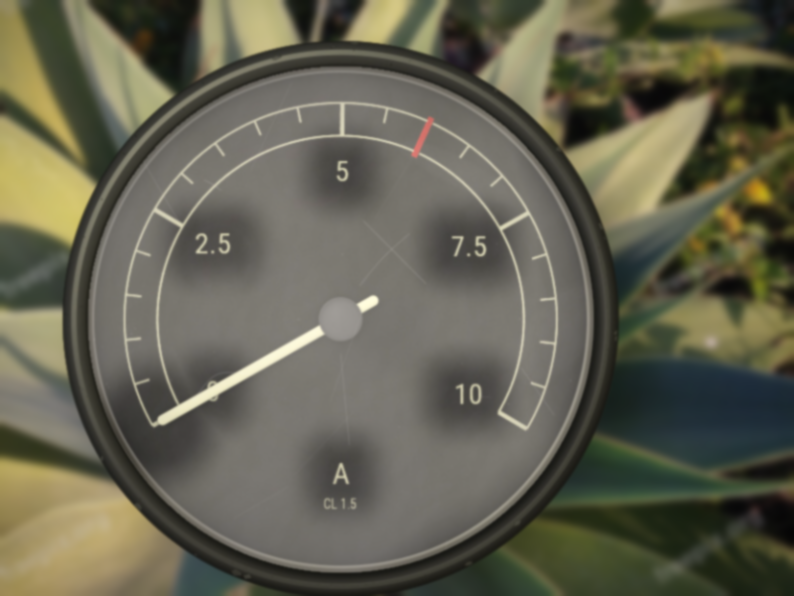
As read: **0** A
